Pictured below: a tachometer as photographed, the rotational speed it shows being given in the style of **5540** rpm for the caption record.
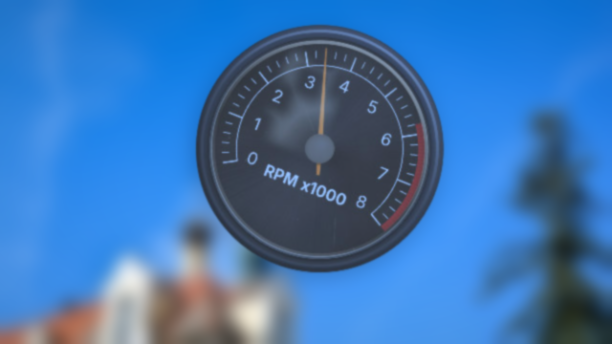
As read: **3400** rpm
